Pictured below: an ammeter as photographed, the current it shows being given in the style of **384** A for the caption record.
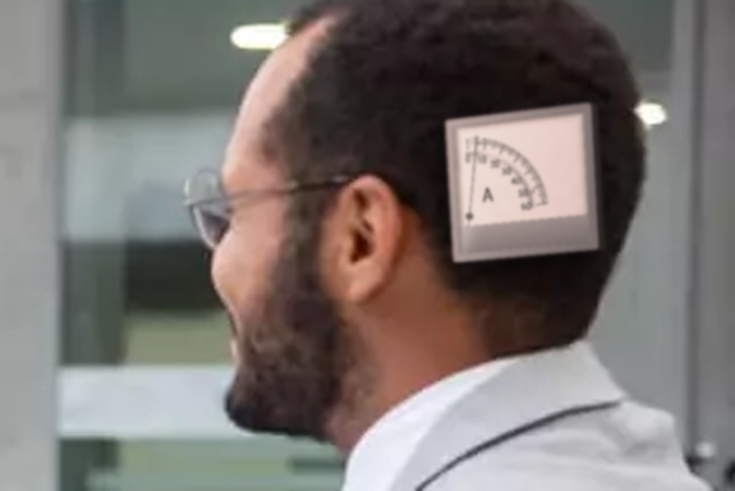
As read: **5** A
